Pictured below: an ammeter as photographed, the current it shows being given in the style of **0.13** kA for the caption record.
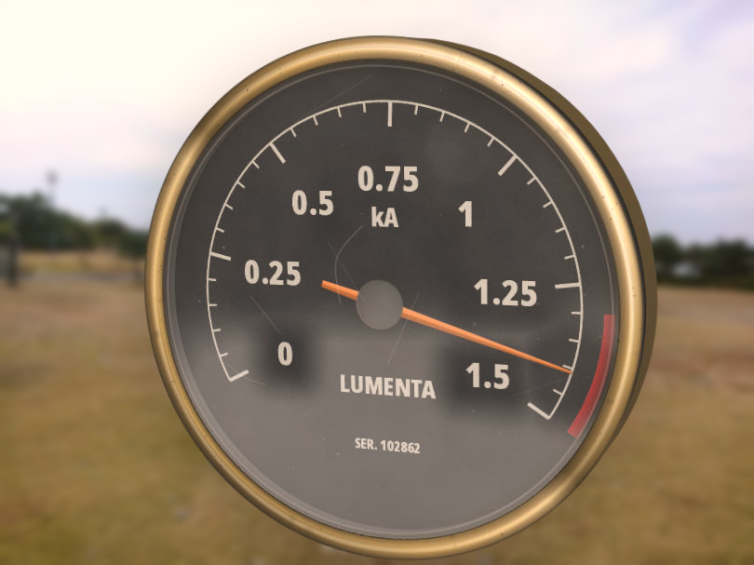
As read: **1.4** kA
